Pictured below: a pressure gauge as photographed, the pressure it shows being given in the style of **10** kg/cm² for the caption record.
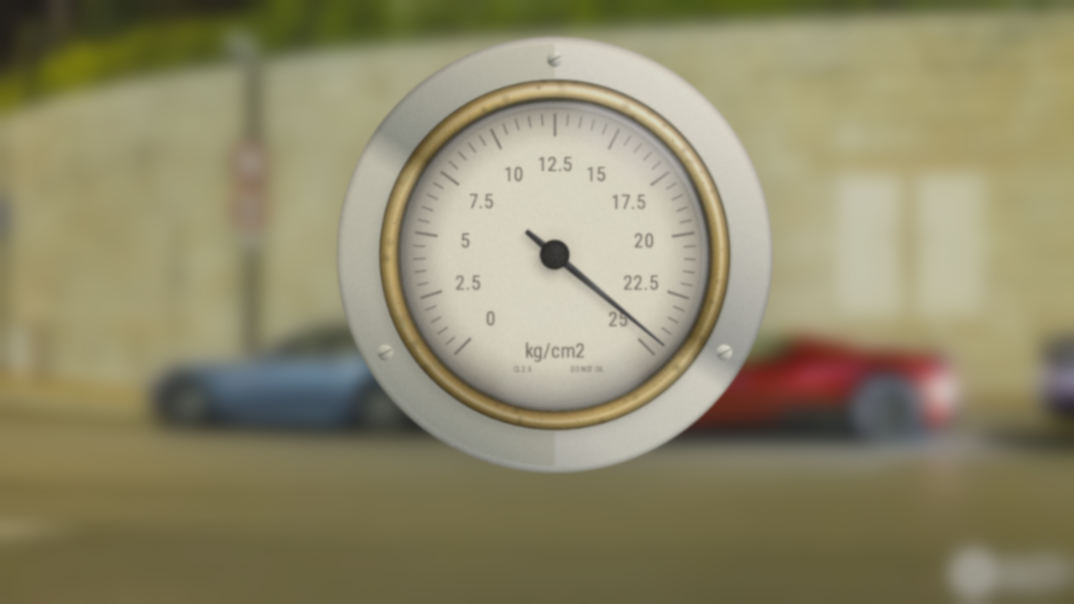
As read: **24.5** kg/cm²
